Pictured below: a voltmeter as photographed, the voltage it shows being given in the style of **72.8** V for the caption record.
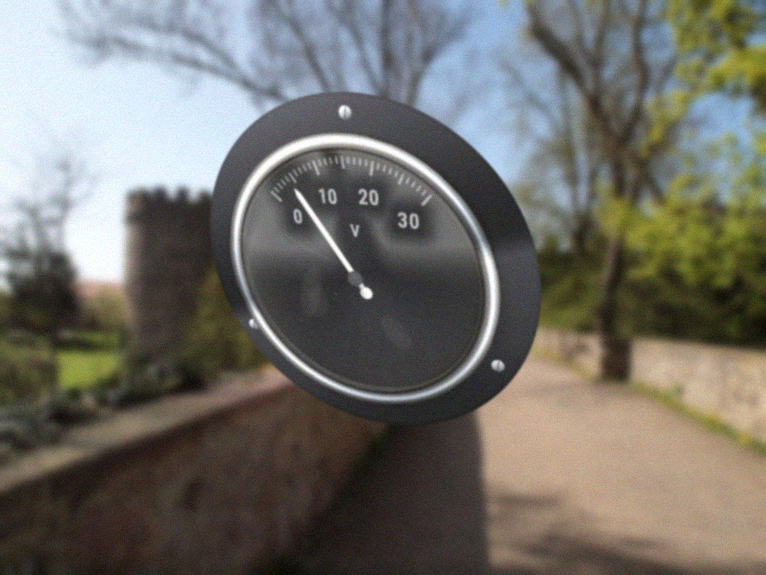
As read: **5** V
